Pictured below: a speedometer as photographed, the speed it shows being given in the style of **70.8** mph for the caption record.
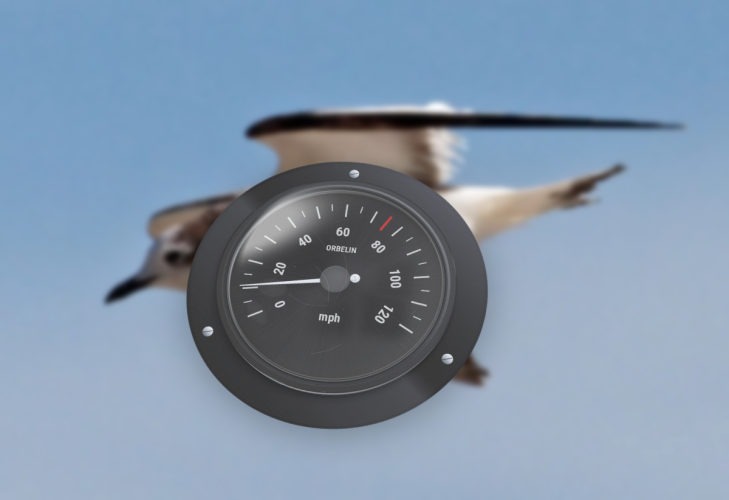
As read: **10** mph
